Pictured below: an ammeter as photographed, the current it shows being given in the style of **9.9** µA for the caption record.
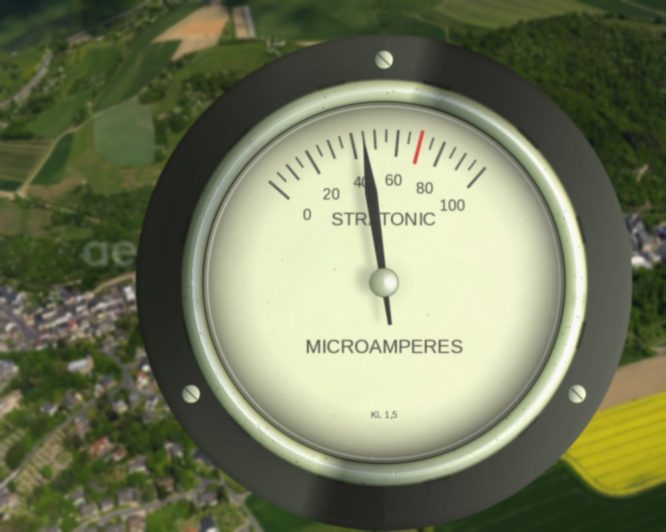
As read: **45** µA
